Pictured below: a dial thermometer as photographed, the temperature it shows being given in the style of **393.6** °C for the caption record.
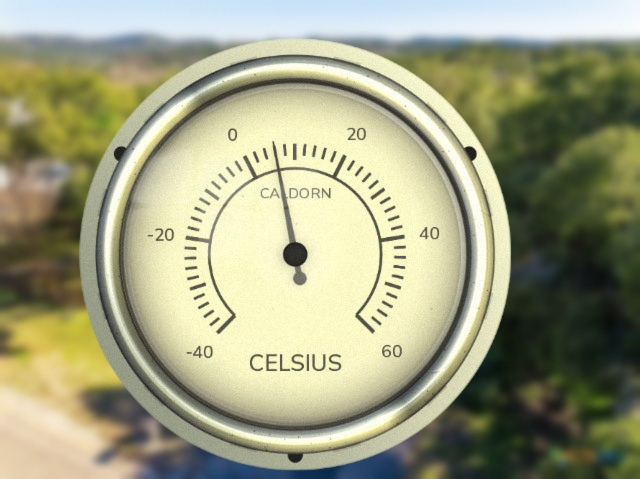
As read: **6** °C
